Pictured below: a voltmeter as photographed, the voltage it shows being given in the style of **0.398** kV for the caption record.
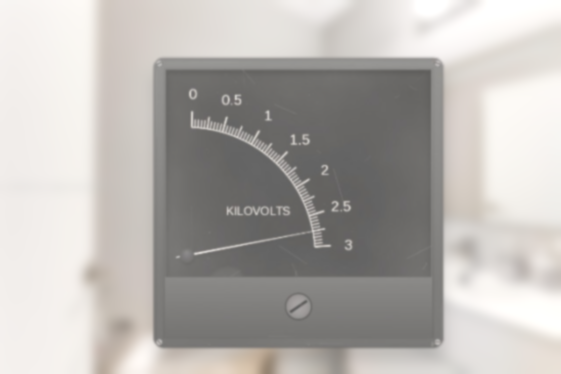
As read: **2.75** kV
